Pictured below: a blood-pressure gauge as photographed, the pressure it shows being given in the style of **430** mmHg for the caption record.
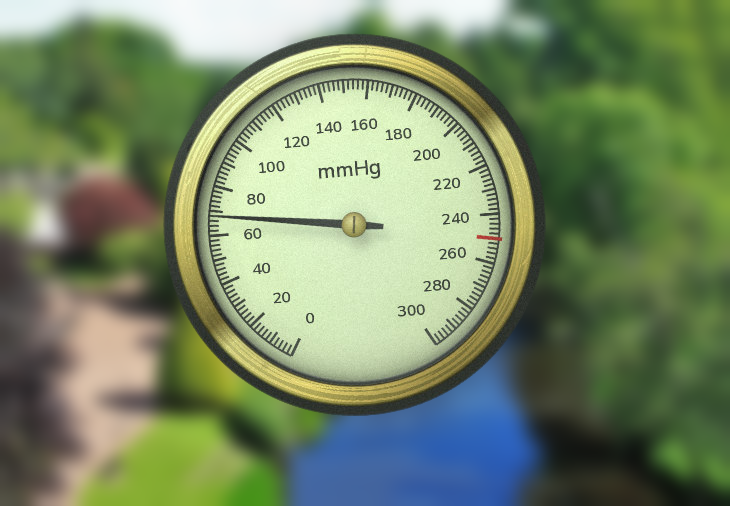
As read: **68** mmHg
